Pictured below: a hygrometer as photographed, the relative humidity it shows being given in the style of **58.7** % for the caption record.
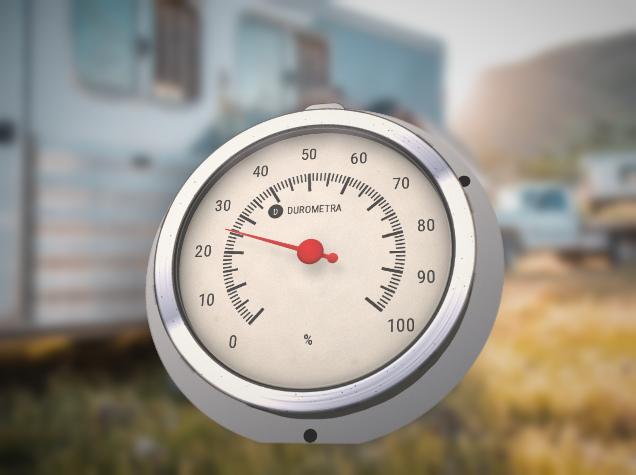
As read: **25** %
